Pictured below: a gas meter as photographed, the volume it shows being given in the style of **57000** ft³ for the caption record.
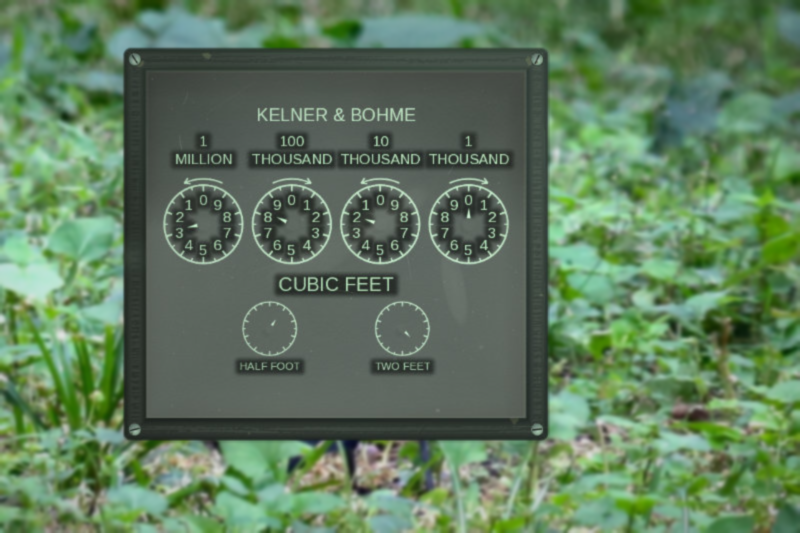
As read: **282000** ft³
